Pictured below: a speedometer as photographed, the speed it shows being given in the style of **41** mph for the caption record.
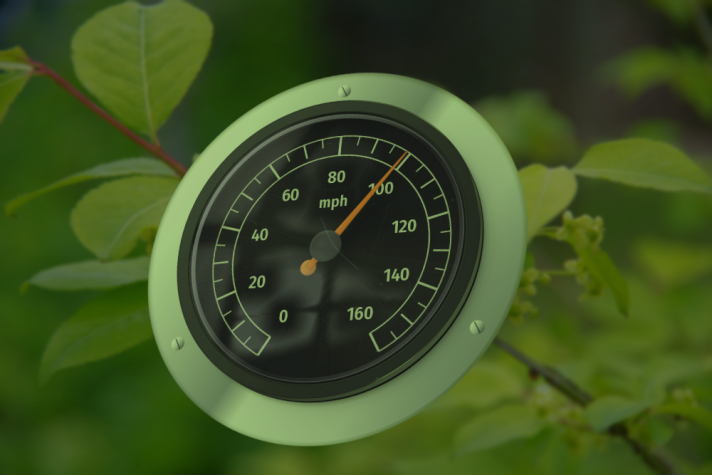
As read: **100** mph
